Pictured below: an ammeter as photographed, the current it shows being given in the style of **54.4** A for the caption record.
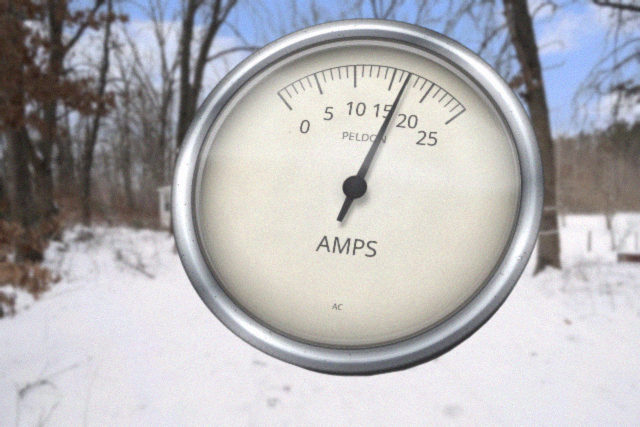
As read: **17** A
